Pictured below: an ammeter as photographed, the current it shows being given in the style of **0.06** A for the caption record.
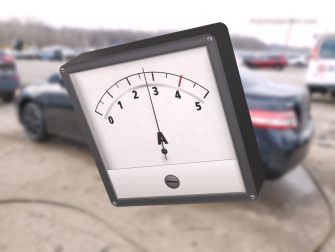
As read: **2.75** A
